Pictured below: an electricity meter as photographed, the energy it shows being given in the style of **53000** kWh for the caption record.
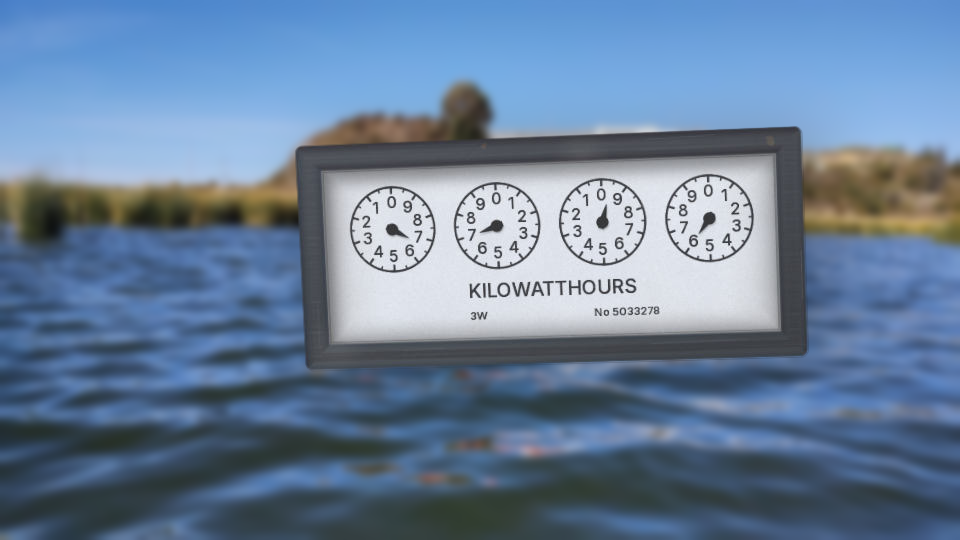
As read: **6696** kWh
